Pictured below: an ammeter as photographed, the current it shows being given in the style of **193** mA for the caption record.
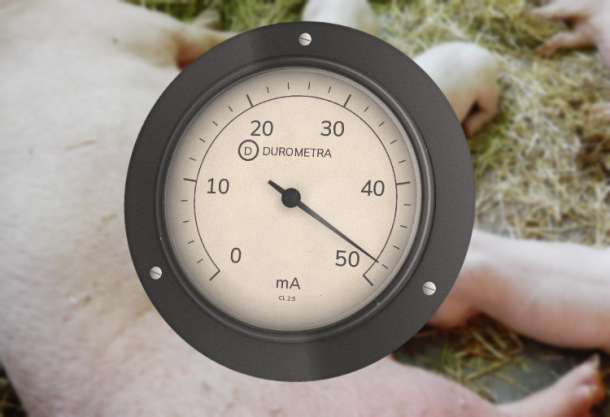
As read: **48** mA
